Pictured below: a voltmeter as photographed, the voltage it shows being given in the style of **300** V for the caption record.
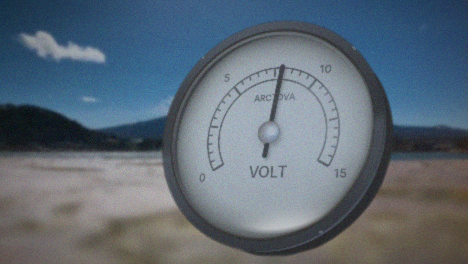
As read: **8** V
